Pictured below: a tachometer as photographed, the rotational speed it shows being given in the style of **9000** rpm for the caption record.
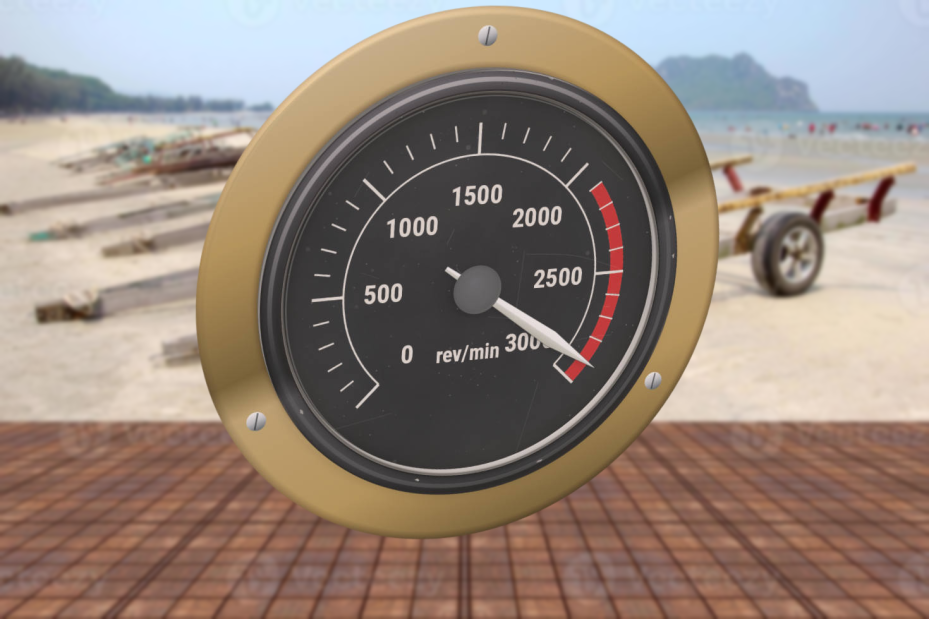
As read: **2900** rpm
